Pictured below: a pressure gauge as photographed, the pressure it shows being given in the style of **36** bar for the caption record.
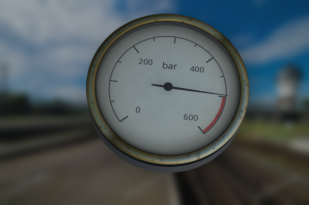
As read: **500** bar
